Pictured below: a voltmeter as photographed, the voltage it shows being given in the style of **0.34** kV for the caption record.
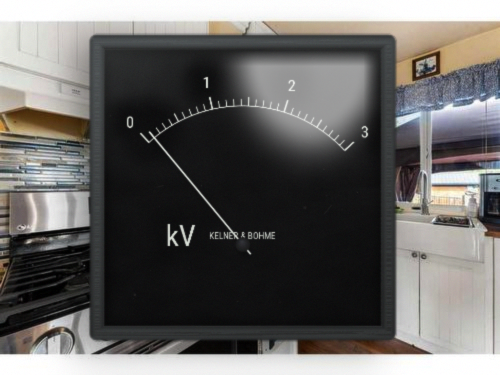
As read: **0.1** kV
